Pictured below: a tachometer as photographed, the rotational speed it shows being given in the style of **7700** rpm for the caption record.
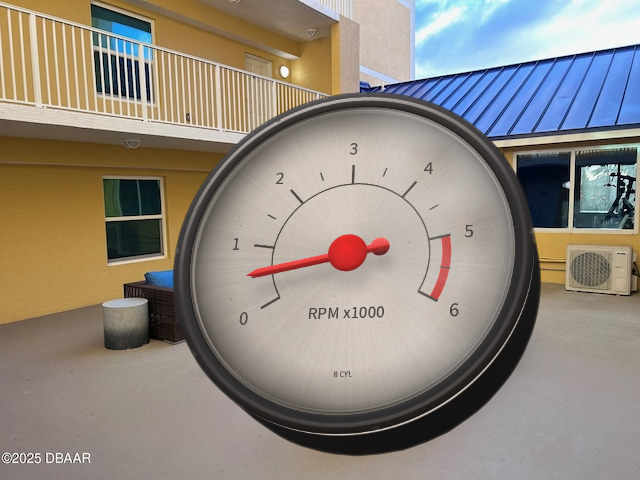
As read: **500** rpm
